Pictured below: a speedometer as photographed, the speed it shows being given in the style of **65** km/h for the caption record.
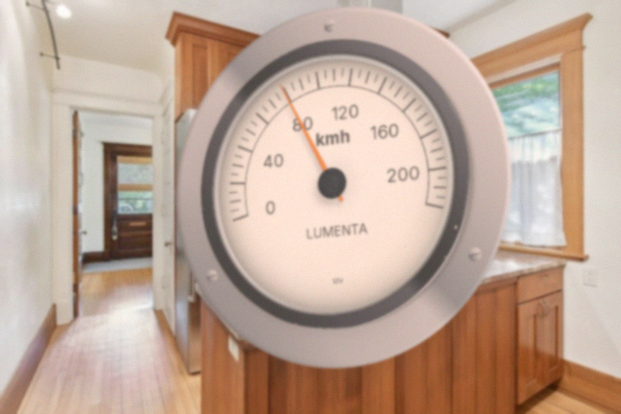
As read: **80** km/h
